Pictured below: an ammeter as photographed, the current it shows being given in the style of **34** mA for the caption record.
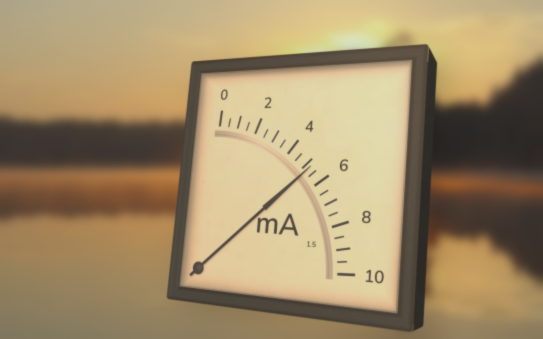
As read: **5.25** mA
